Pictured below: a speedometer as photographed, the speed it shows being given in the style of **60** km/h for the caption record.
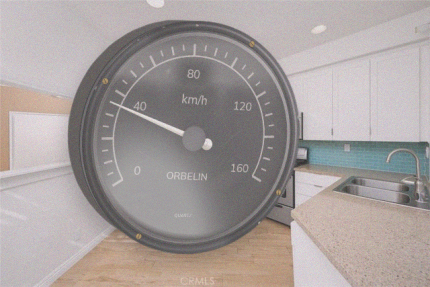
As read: **35** km/h
